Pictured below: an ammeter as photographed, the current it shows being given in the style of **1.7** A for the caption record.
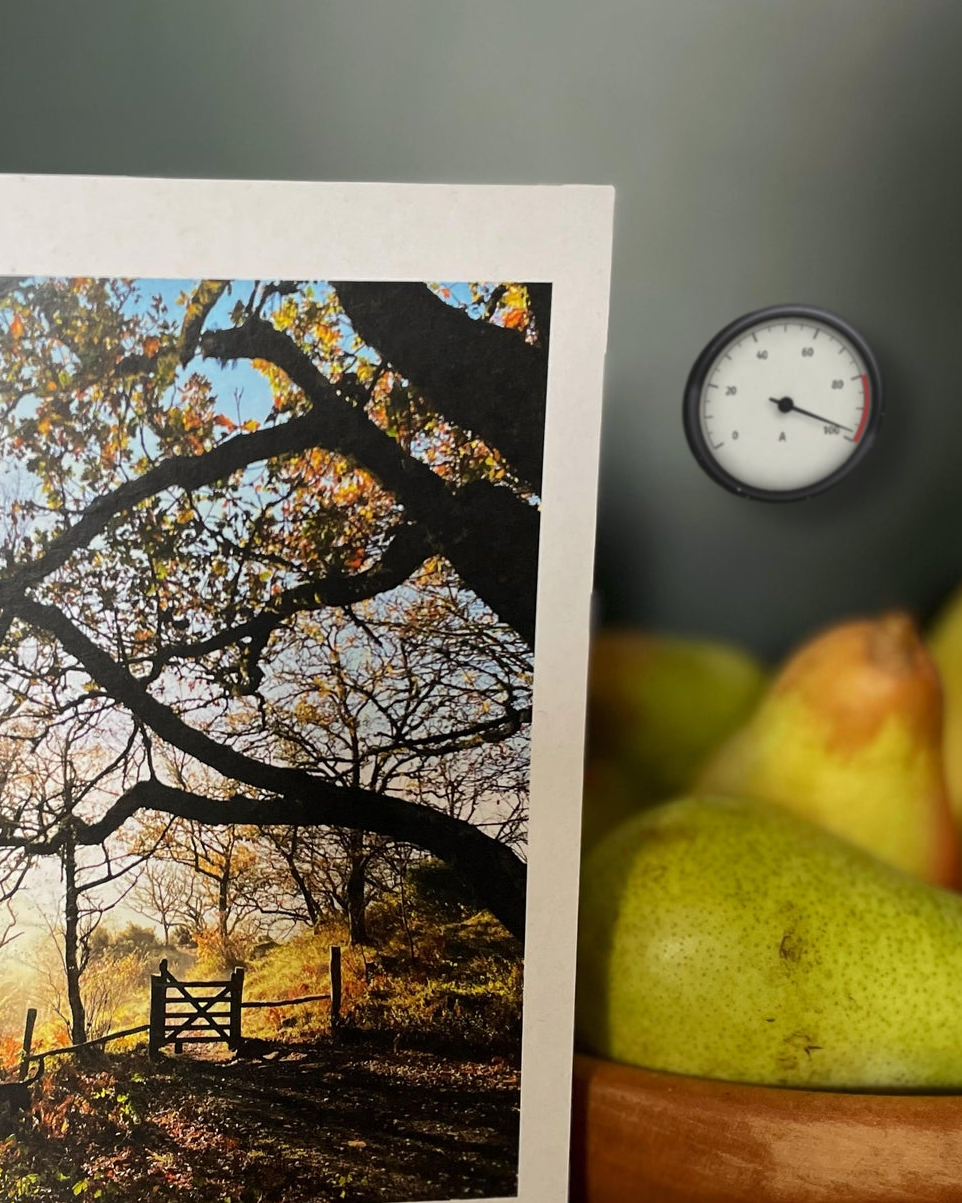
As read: **97.5** A
